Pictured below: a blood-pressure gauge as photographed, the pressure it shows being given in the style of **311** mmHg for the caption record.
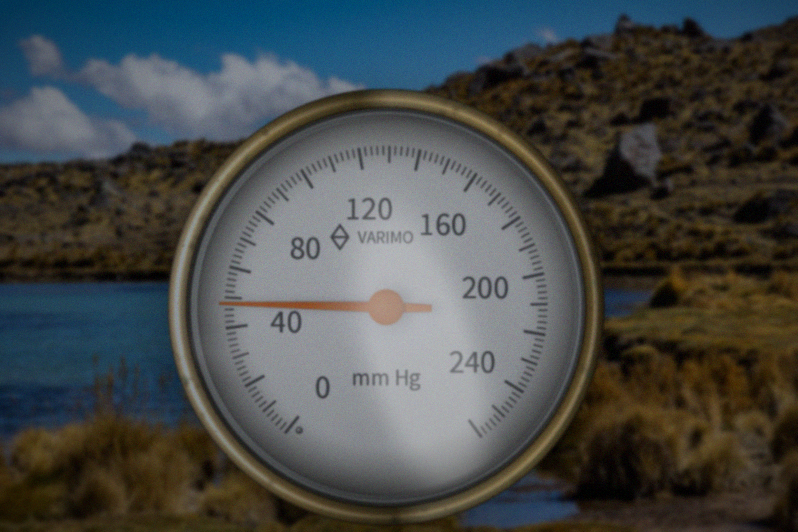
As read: **48** mmHg
